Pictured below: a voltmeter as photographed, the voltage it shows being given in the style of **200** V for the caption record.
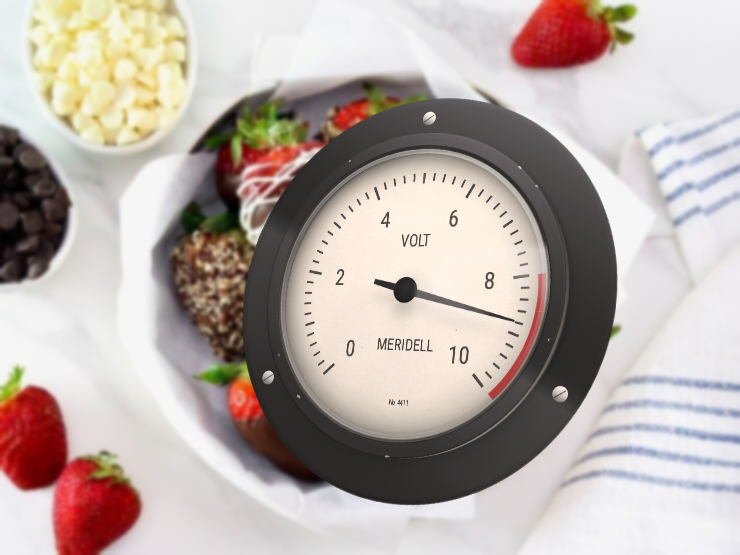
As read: **8.8** V
